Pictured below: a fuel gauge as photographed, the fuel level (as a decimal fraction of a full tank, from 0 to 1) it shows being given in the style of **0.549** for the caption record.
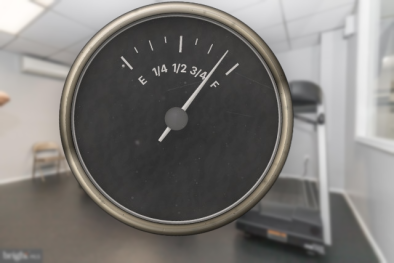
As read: **0.875**
